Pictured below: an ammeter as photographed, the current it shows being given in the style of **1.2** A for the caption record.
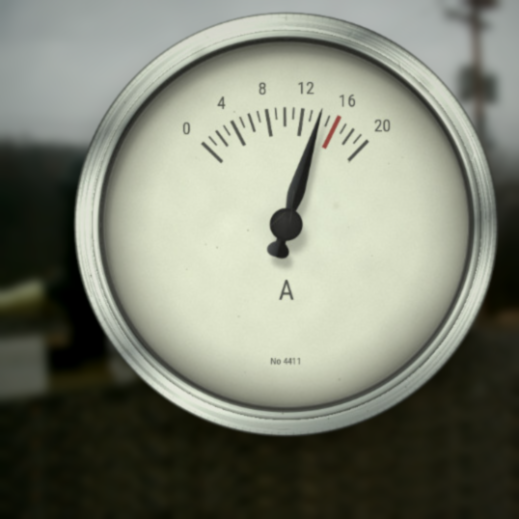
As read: **14** A
